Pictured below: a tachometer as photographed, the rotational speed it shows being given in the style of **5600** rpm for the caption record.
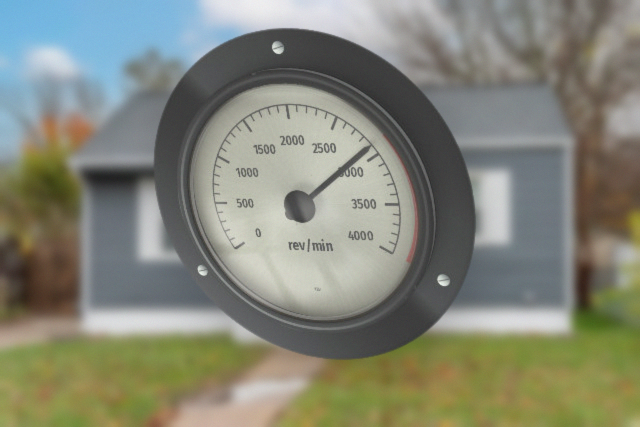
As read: **2900** rpm
